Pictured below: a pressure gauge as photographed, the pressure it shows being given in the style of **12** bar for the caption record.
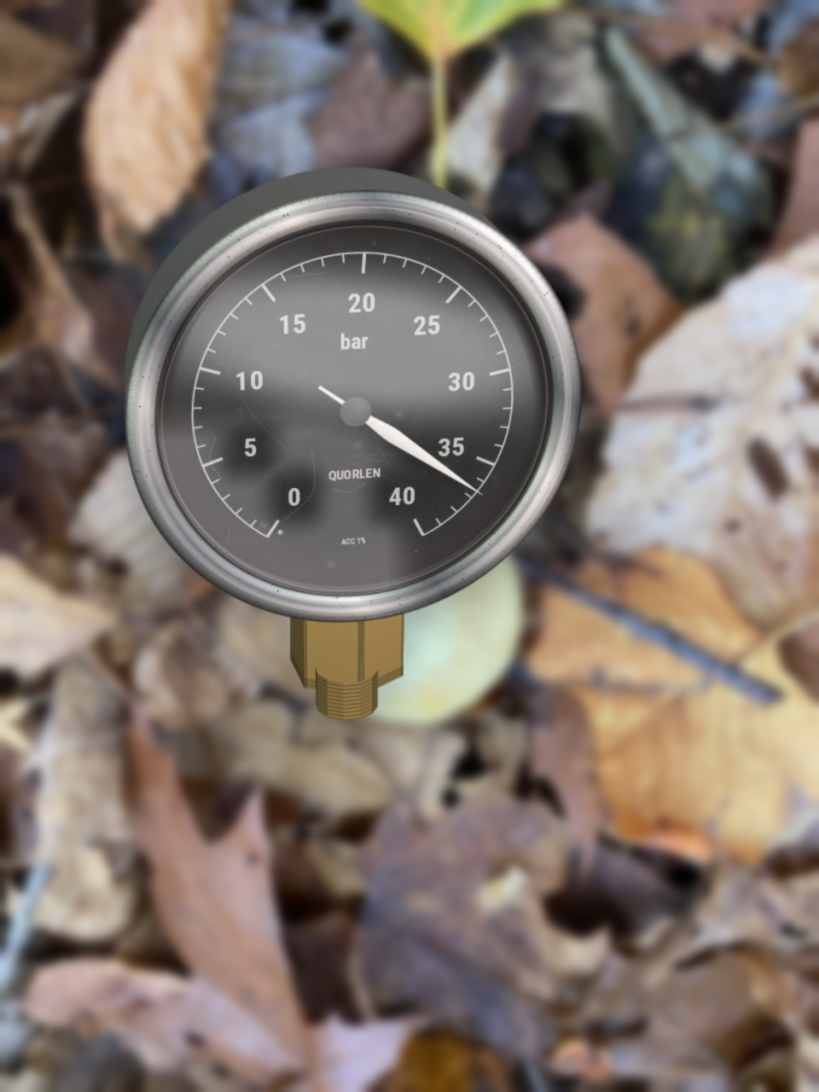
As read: **36.5** bar
